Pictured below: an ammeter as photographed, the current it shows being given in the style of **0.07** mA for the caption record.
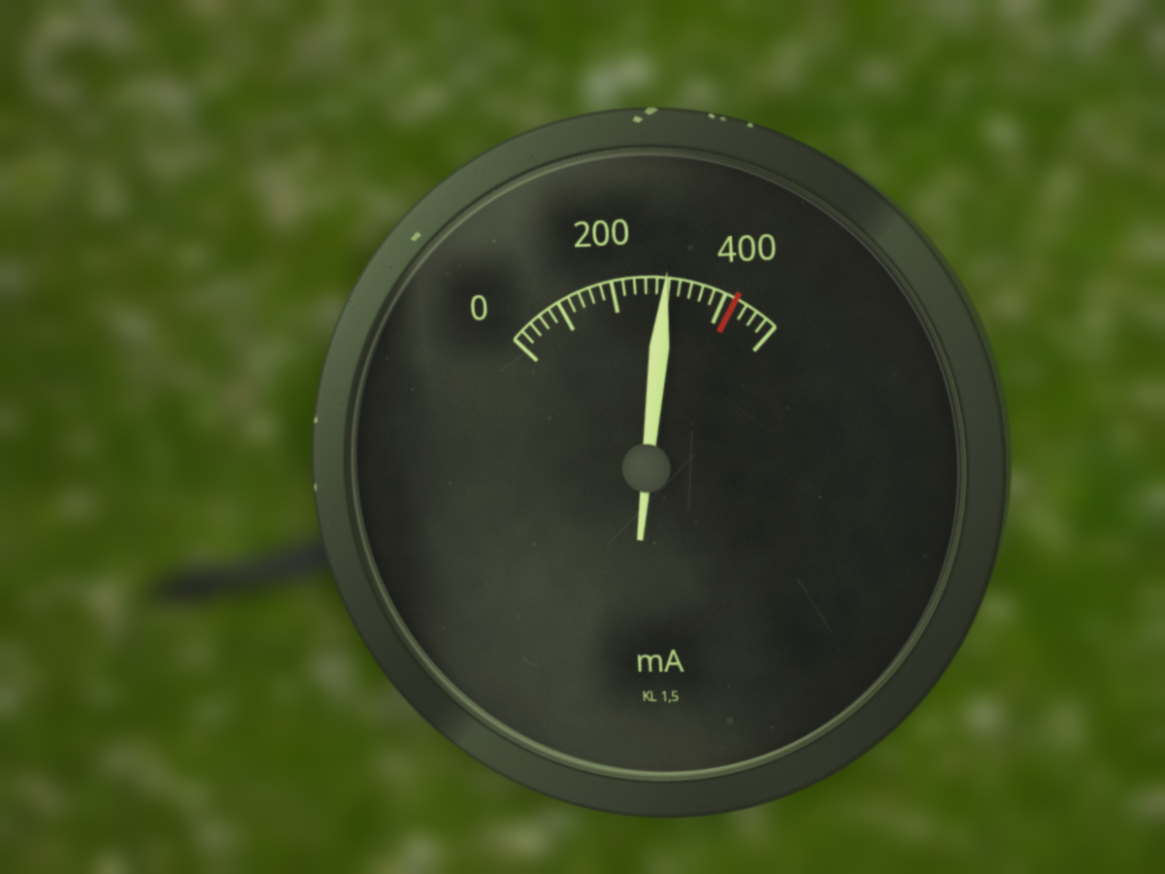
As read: **300** mA
